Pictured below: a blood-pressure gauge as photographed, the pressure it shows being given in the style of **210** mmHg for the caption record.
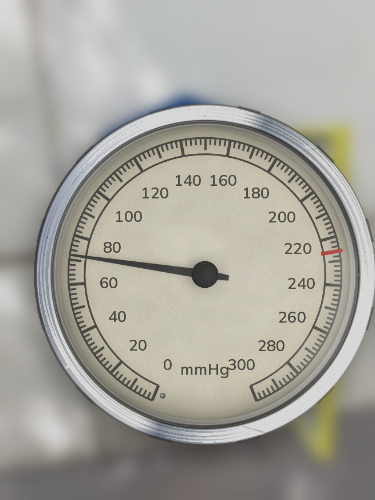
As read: **72** mmHg
